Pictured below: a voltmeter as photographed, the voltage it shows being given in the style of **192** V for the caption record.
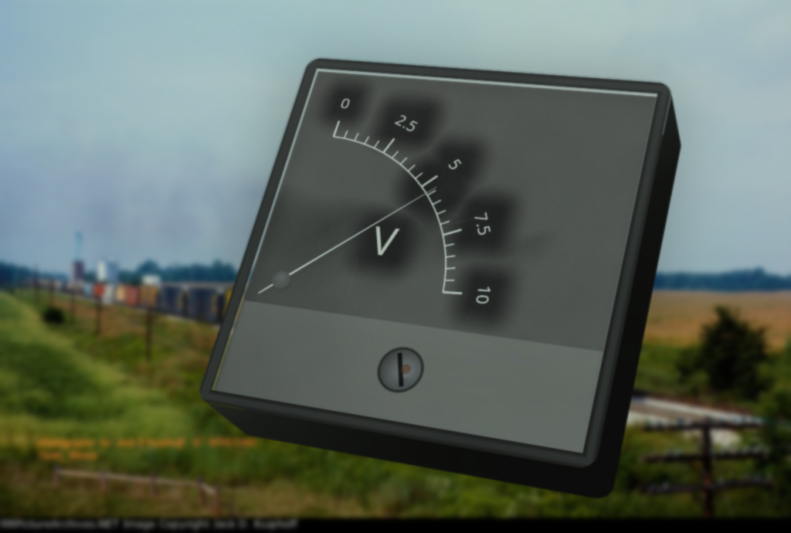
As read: **5.5** V
